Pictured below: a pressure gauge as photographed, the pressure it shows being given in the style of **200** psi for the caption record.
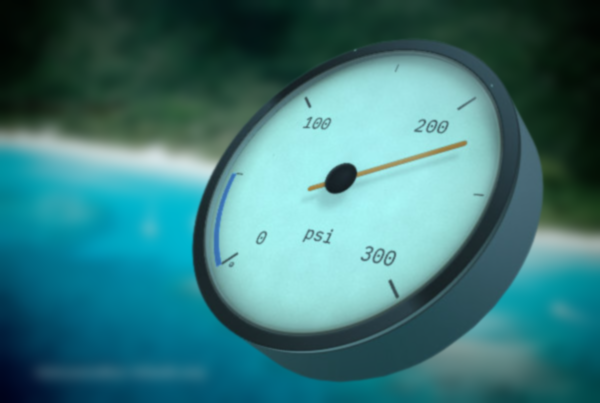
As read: **225** psi
